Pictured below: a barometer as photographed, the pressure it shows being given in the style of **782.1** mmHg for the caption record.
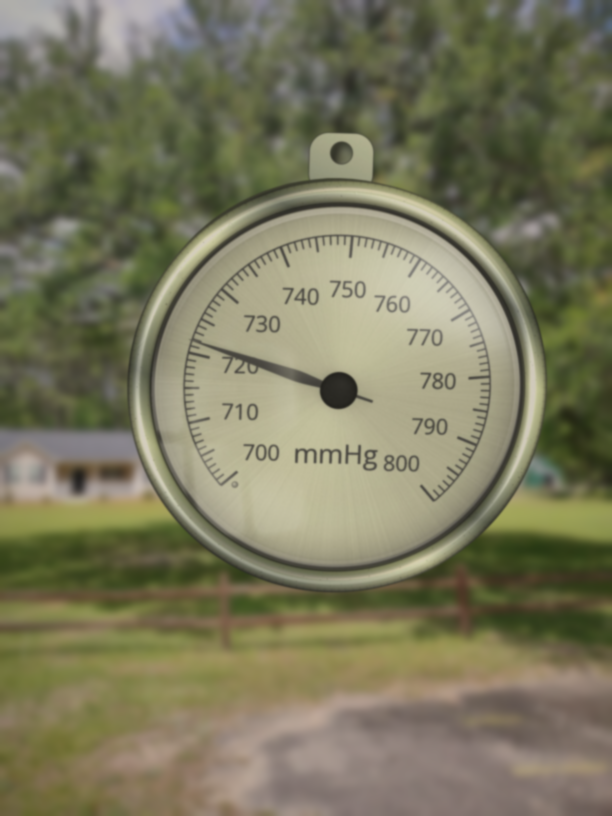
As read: **722** mmHg
